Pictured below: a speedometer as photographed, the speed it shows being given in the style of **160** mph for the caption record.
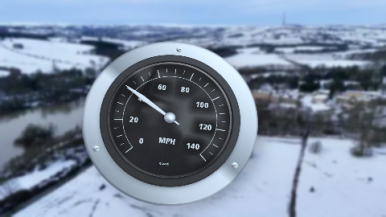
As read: **40** mph
